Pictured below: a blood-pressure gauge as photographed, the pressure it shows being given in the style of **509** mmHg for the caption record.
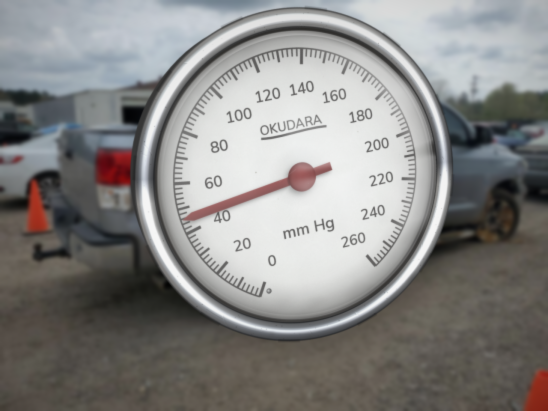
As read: **46** mmHg
